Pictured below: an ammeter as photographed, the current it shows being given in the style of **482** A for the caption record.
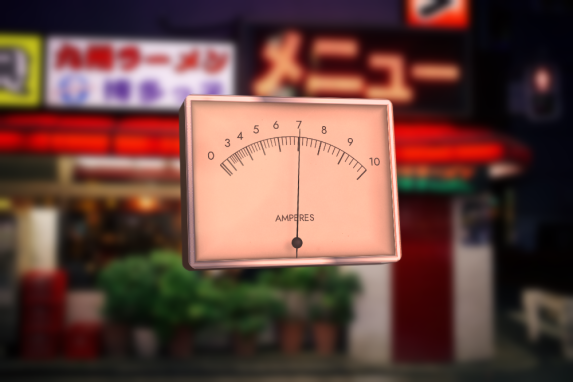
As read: **7** A
